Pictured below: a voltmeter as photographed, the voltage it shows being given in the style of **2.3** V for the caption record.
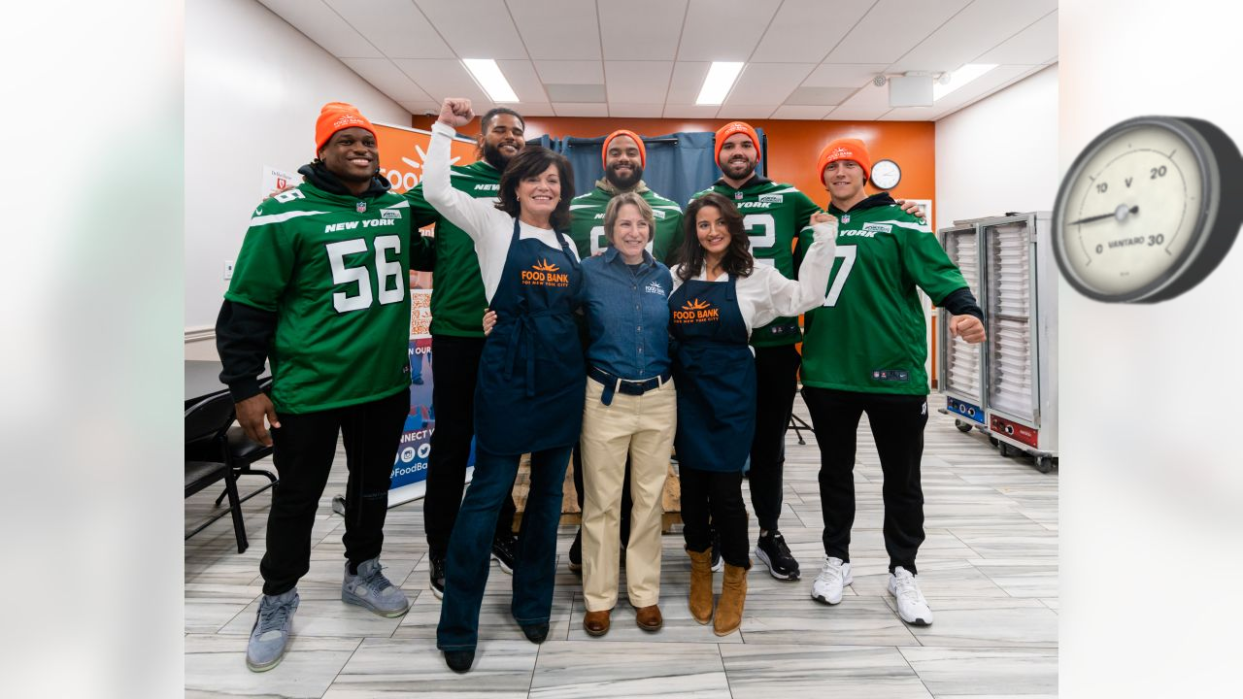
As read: **5** V
